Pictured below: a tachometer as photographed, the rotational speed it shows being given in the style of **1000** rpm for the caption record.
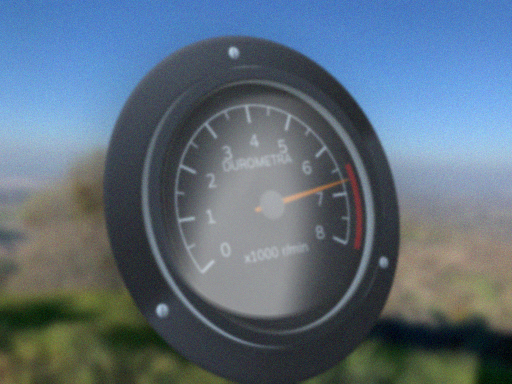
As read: **6750** rpm
